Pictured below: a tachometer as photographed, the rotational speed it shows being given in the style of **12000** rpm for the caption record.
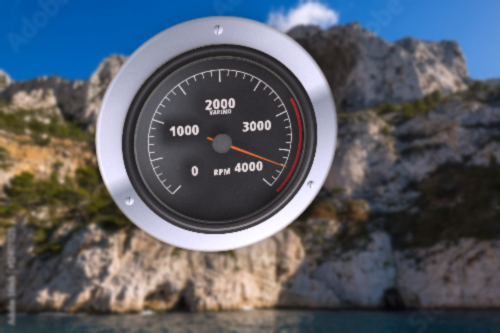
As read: **3700** rpm
